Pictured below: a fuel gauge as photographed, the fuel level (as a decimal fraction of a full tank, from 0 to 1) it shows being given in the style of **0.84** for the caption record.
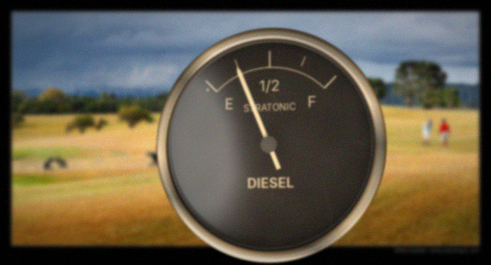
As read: **0.25**
